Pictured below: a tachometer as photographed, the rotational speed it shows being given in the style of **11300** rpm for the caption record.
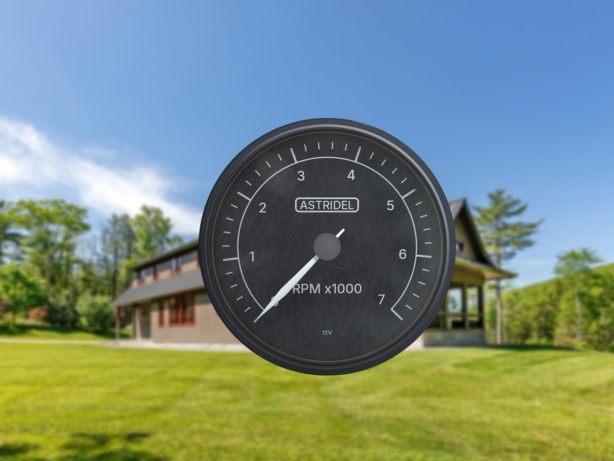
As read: **0** rpm
